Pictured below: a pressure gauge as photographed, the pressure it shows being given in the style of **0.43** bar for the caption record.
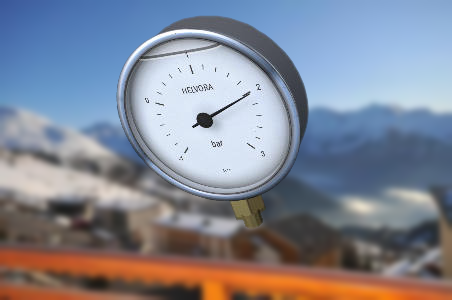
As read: **2** bar
